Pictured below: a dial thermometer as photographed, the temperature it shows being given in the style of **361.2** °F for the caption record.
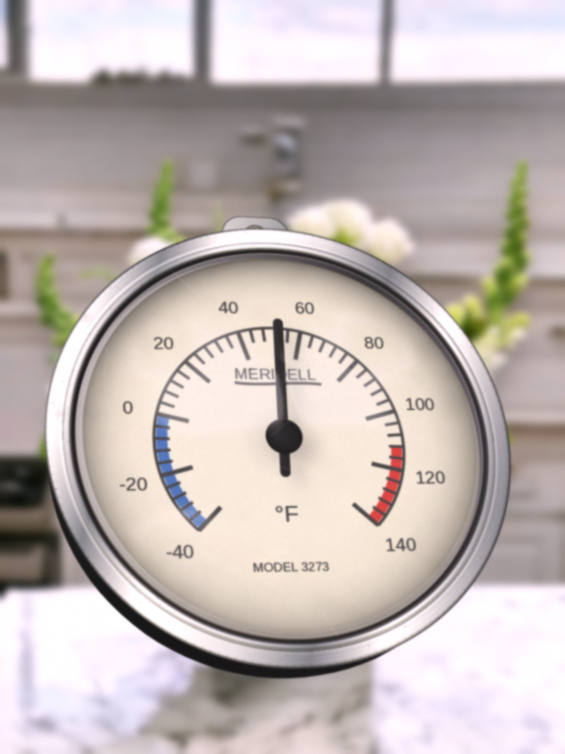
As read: **52** °F
